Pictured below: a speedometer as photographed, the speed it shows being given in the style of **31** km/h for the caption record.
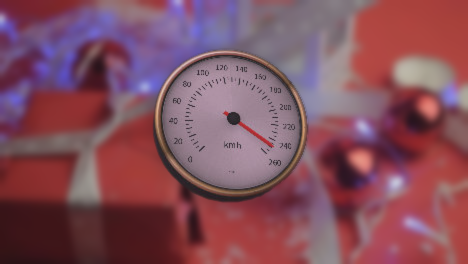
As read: **250** km/h
